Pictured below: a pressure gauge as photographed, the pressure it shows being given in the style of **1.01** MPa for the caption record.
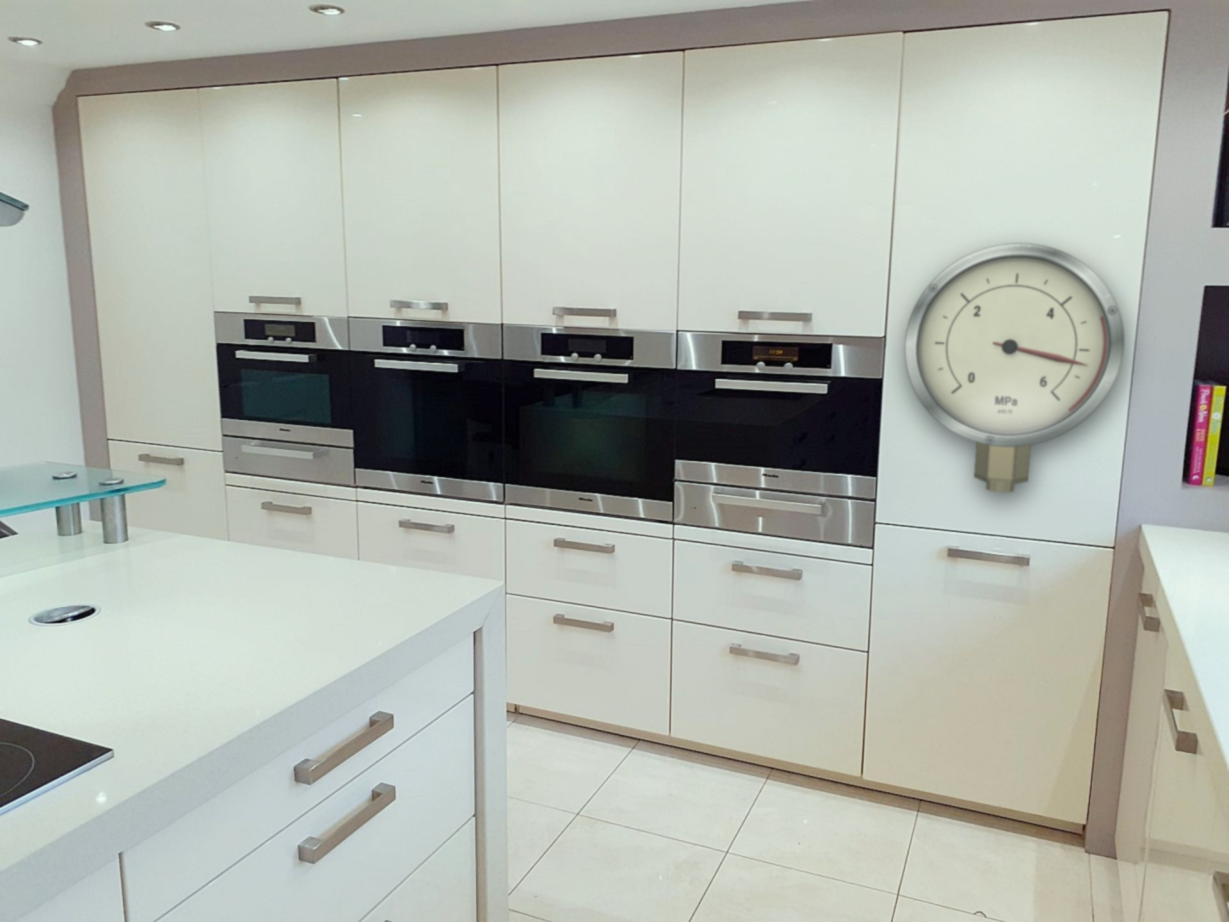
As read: **5.25** MPa
